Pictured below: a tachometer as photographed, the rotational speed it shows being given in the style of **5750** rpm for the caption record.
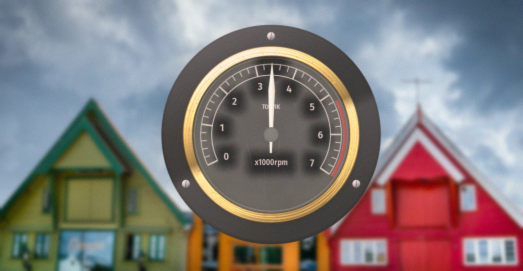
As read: **3400** rpm
